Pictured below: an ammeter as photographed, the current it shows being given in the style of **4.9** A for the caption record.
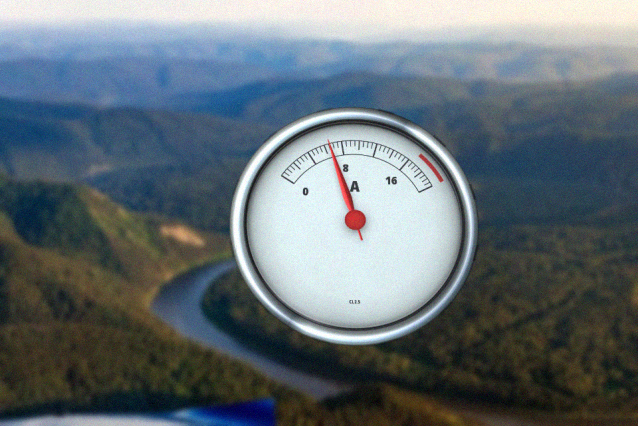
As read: **6.5** A
